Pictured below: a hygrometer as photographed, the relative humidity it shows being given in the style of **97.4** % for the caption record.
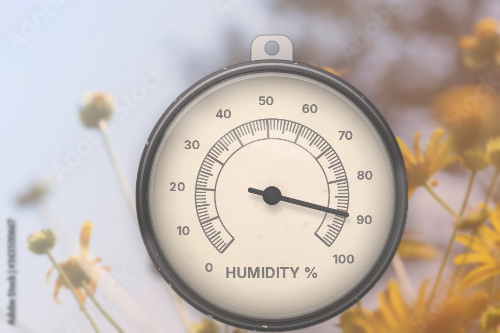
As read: **90** %
